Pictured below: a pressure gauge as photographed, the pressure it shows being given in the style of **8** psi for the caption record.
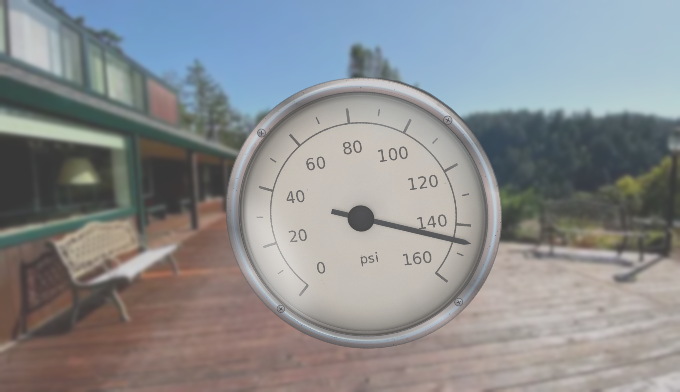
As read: **145** psi
